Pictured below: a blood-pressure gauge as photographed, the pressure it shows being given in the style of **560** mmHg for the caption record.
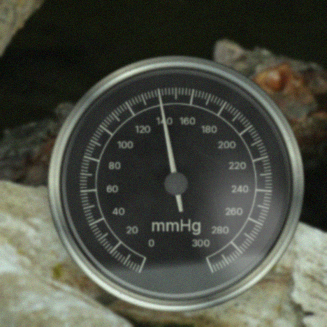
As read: **140** mmHg
